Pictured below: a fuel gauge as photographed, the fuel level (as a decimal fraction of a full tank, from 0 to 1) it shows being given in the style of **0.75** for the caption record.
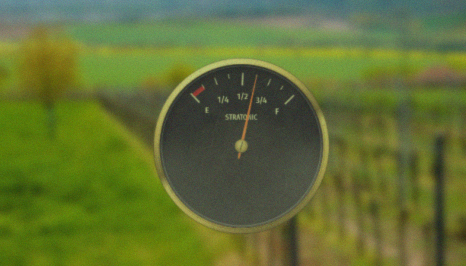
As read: **0.625**
